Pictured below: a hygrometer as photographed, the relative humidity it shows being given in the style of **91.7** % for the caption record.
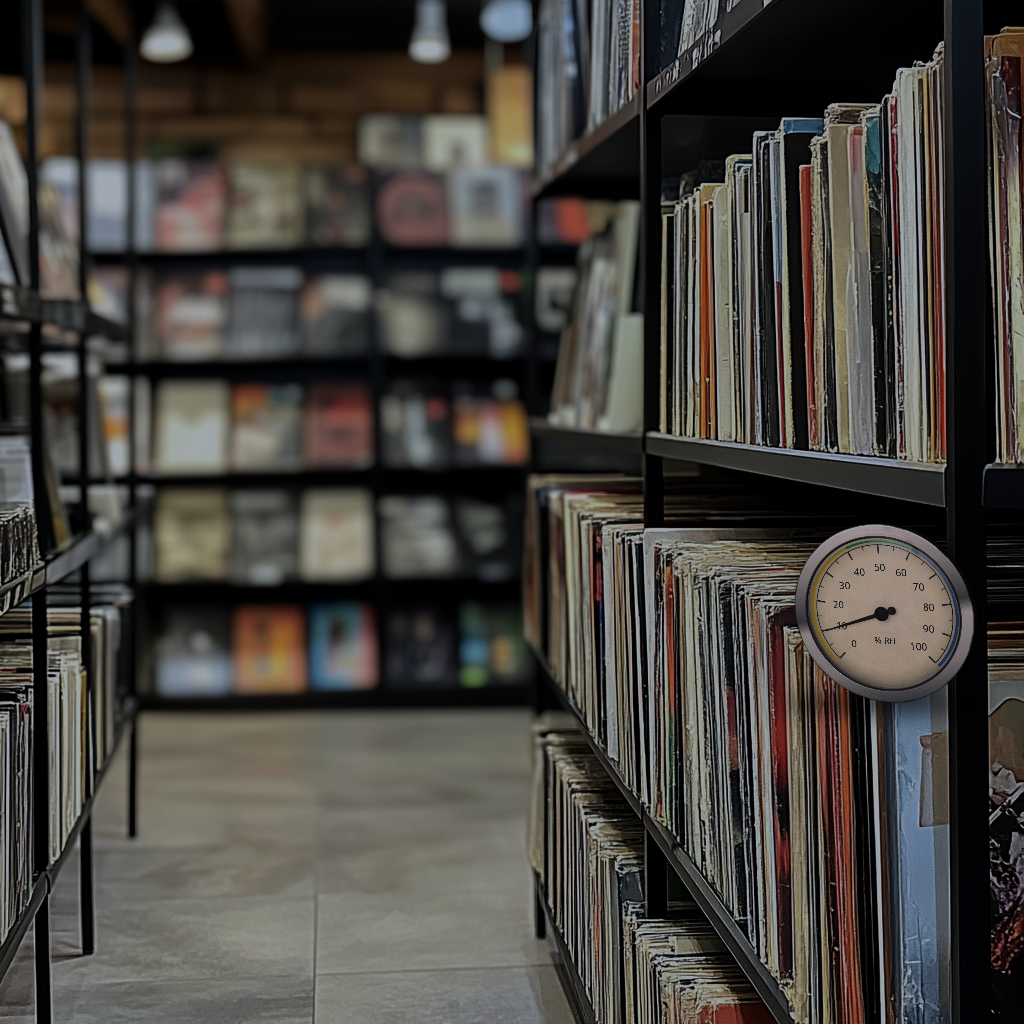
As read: **10** %
